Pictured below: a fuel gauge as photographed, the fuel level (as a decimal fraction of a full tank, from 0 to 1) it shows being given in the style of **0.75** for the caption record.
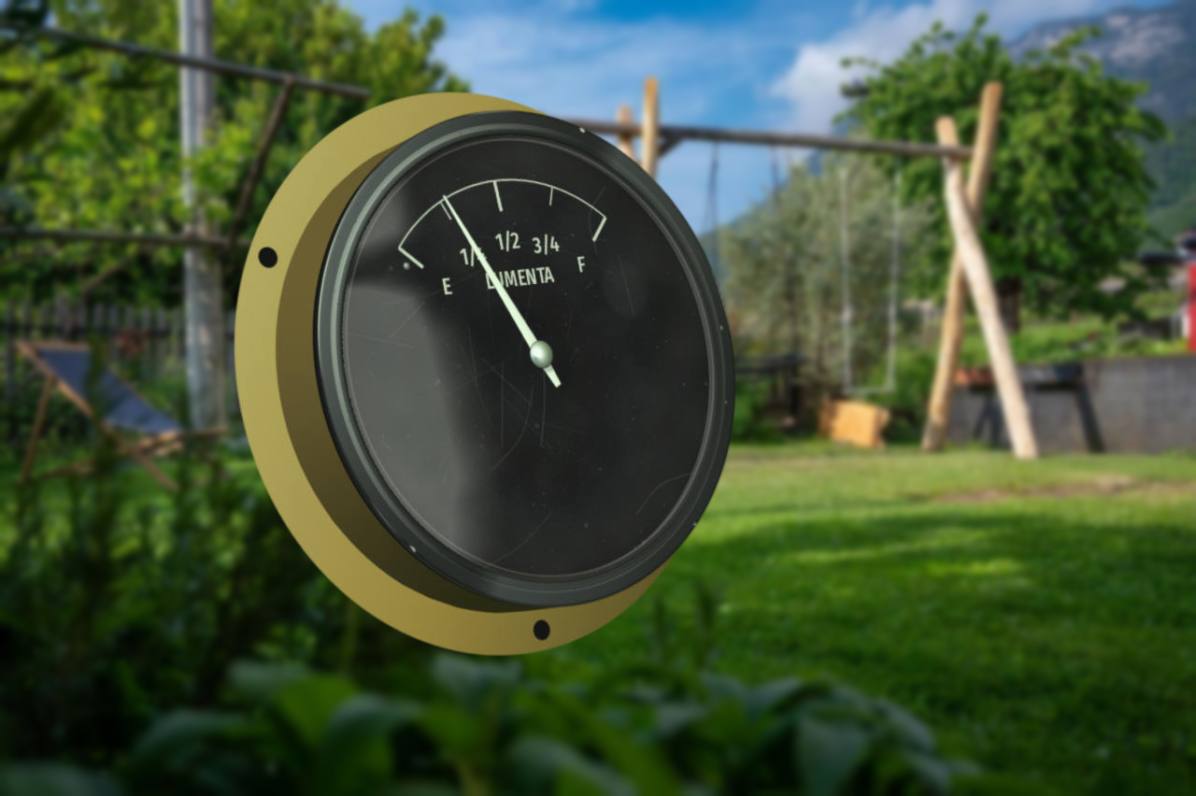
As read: **0.25**
